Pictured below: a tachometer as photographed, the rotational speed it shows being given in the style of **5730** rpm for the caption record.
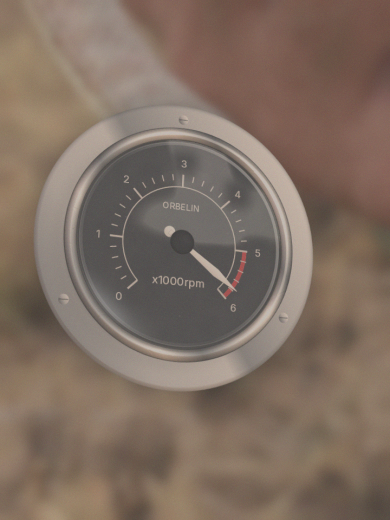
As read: **5800** rpm
